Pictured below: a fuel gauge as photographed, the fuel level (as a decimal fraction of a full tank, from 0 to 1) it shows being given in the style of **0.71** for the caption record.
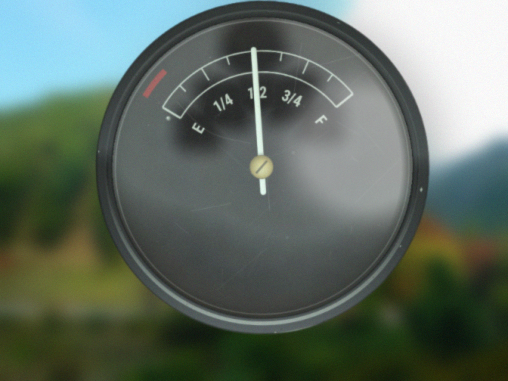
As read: **0.5**
